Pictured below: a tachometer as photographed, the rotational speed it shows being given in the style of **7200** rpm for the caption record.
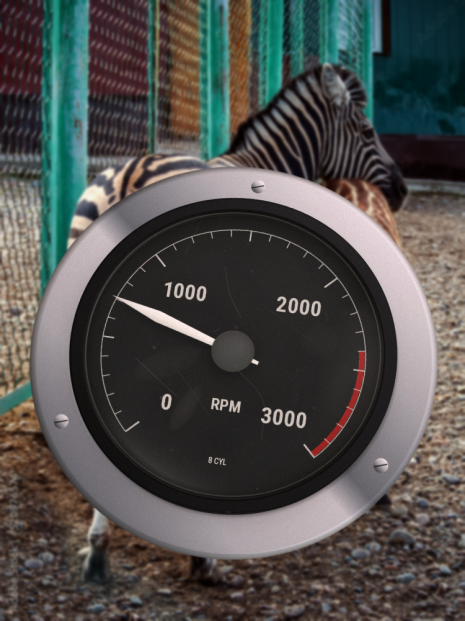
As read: **700** rpm
